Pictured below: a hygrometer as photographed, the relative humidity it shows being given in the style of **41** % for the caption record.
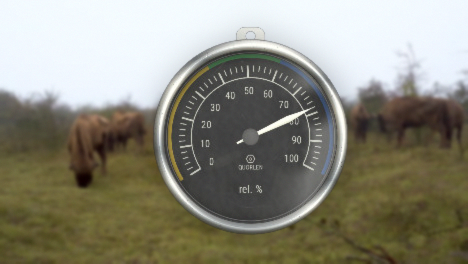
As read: **78** %
